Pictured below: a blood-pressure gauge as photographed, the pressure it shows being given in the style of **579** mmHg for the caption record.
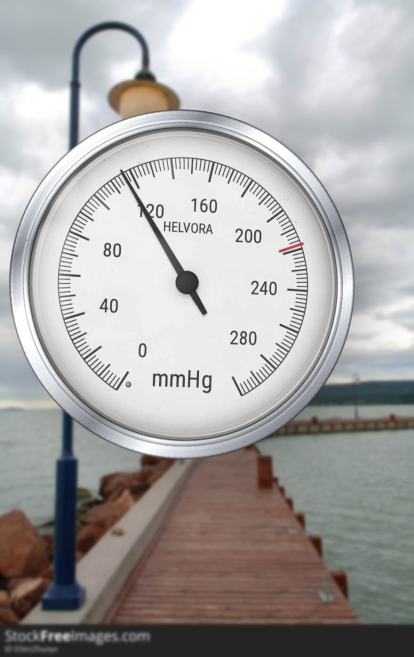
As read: **116** mmHg
